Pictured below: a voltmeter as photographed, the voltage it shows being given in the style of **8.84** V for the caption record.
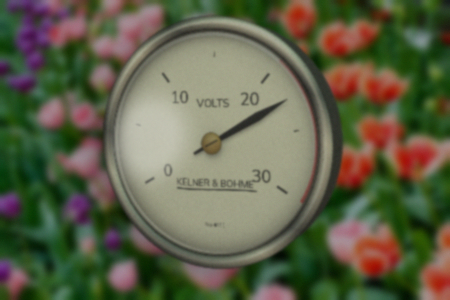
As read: **22.5** V
